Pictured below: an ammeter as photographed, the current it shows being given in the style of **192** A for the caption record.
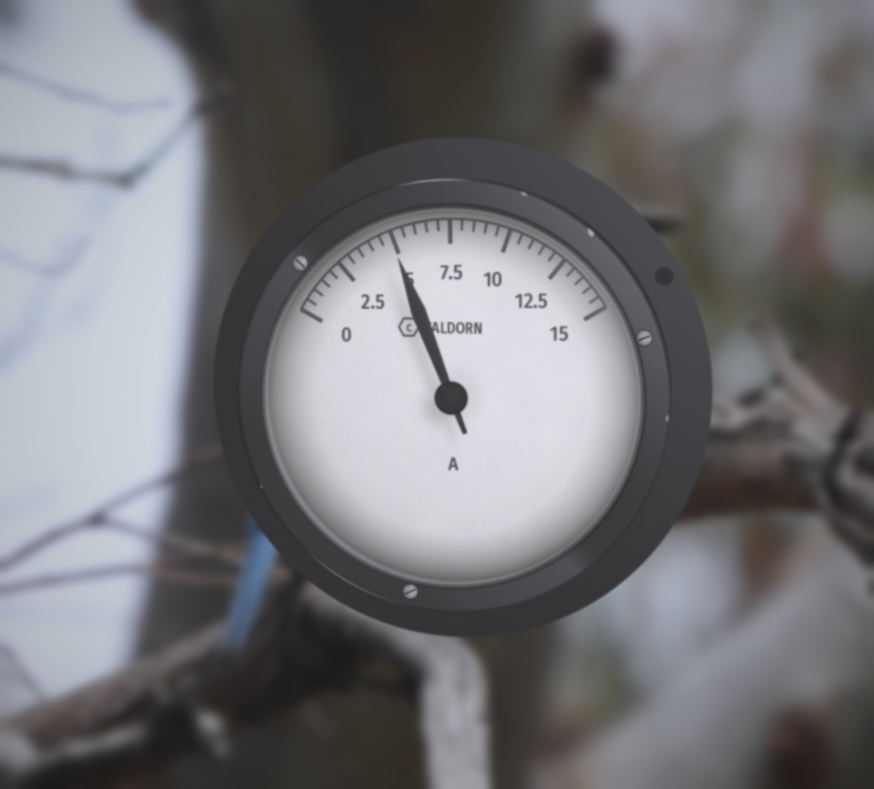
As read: **5** A
